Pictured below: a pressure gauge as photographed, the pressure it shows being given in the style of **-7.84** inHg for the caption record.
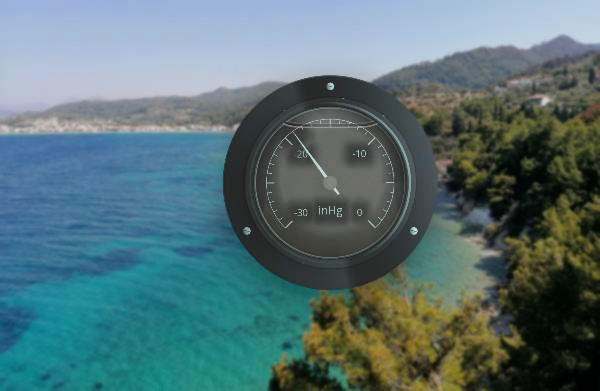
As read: **-19** inHg
